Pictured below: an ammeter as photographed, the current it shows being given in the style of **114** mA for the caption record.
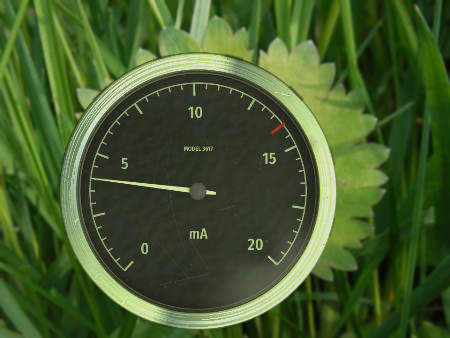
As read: **4** mA
